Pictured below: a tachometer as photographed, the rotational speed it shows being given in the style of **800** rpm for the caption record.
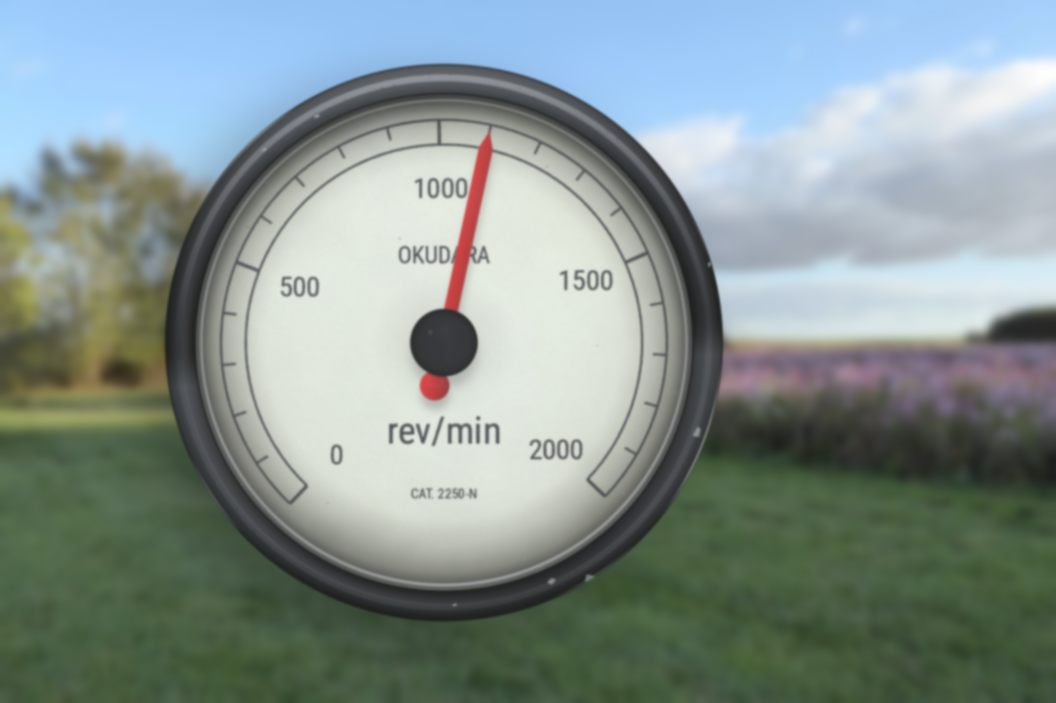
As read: **1100** rpm
